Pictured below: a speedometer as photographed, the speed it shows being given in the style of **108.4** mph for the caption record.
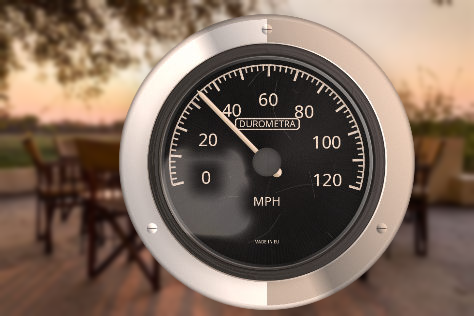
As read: **34** mph
